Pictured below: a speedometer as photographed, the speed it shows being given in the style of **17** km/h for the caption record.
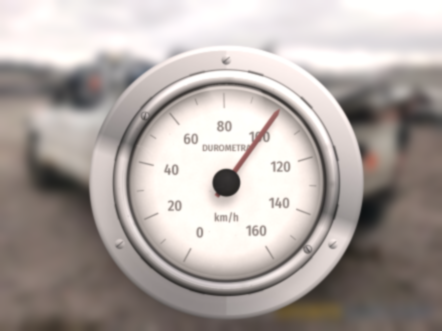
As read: **100** km/h
